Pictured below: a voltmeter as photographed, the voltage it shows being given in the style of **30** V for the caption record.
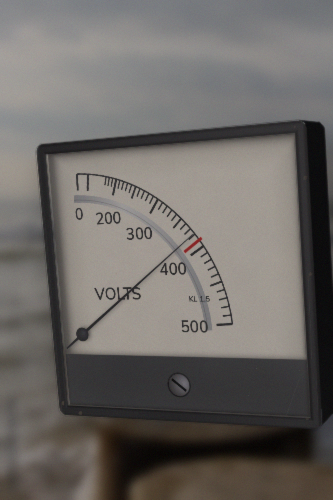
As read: **380** V
